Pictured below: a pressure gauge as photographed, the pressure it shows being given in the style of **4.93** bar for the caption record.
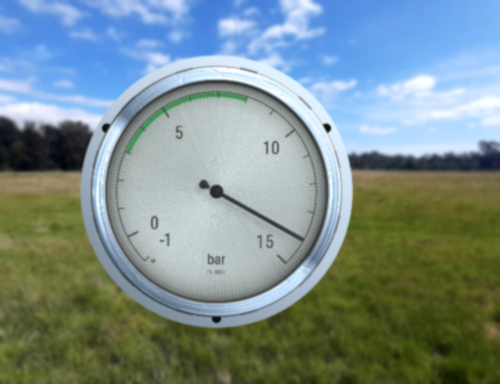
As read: **14** bar
